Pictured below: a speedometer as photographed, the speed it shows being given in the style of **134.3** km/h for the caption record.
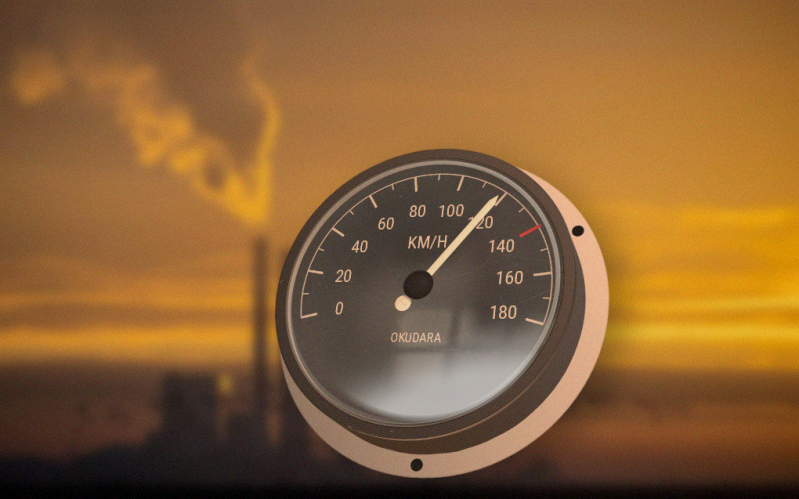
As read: **120** km/h
